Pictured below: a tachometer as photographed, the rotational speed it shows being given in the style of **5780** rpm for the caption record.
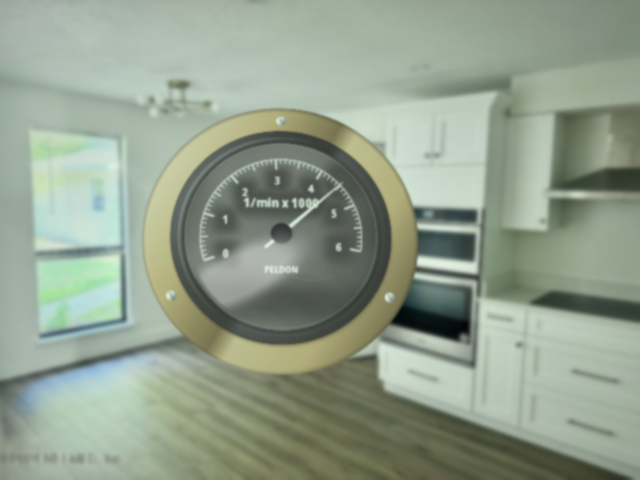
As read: **4500** rpm
